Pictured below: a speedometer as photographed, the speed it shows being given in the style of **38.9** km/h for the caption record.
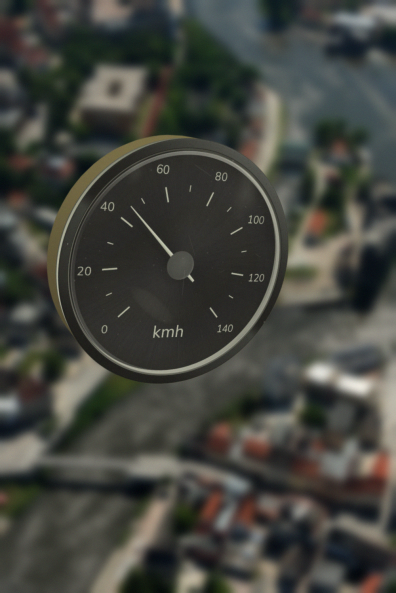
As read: **45** km/h
